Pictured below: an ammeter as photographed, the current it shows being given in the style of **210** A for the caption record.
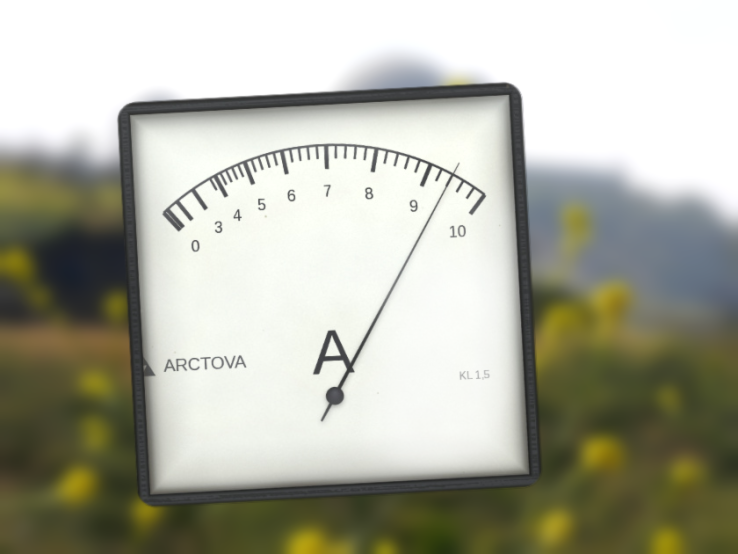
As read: **9.4** A
